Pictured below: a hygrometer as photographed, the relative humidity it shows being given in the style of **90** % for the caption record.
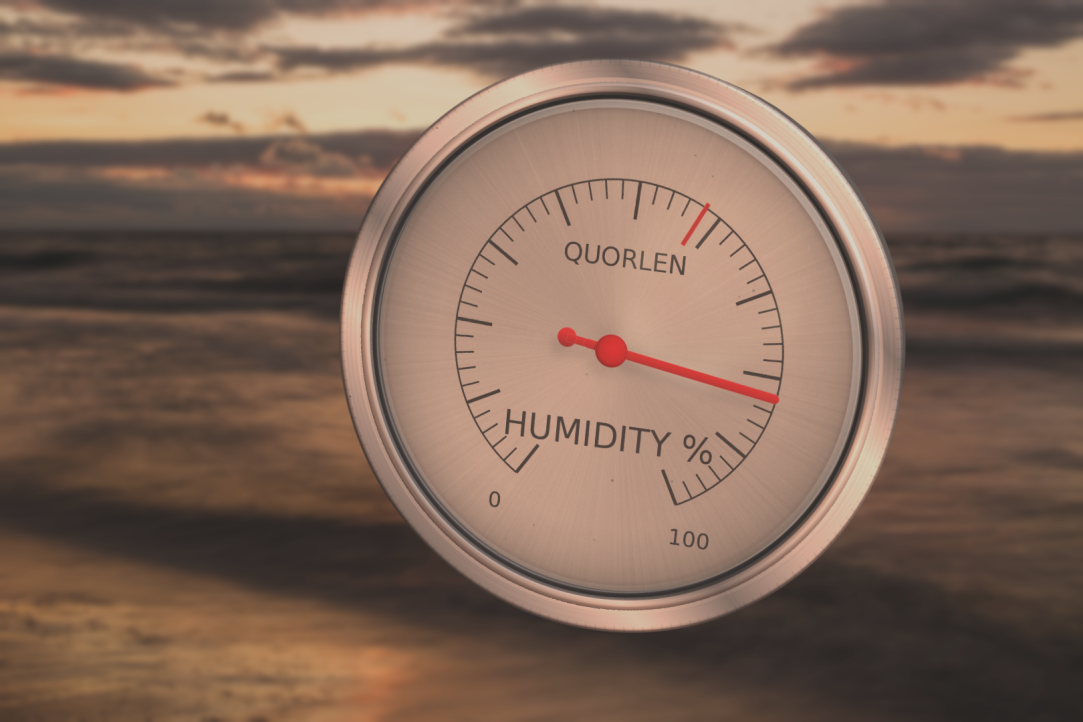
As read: **82** %
